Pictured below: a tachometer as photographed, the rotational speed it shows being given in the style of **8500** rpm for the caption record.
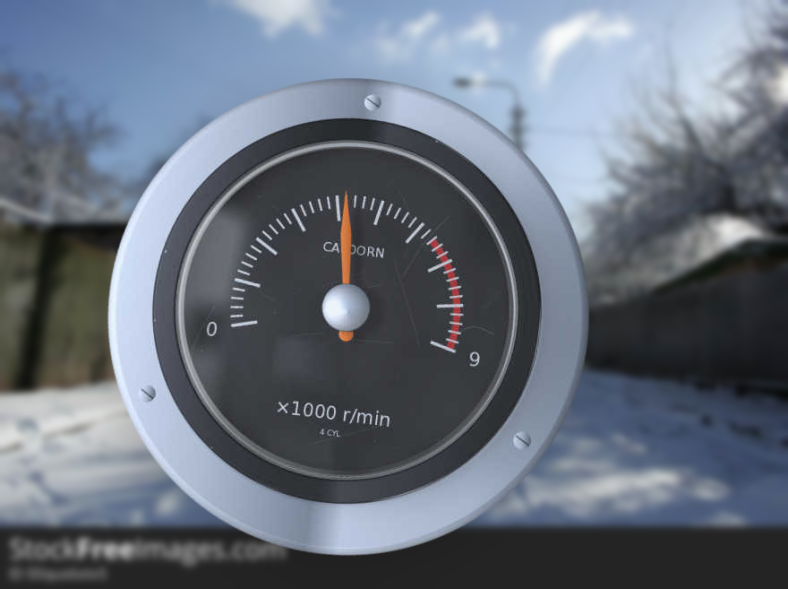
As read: **4200** rpm
